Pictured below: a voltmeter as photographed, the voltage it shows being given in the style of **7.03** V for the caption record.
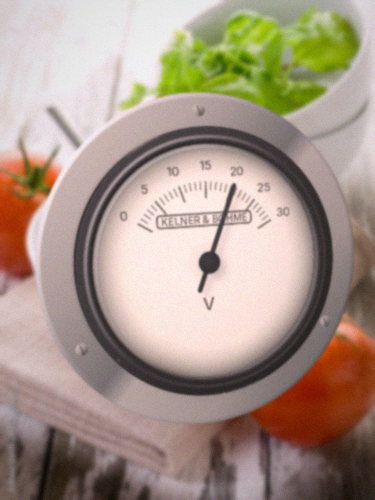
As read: **20** V
